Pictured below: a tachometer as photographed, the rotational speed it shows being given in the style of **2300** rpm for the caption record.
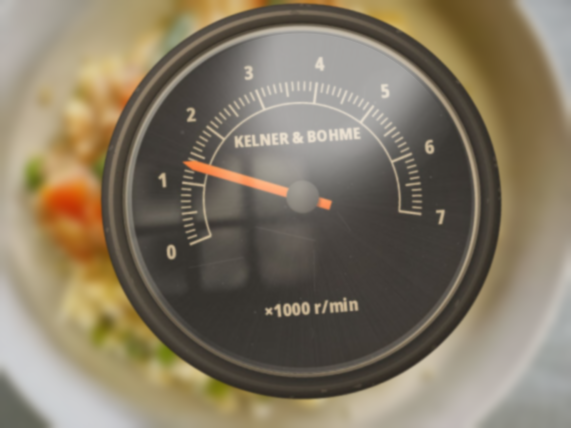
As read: **1300** rpm
